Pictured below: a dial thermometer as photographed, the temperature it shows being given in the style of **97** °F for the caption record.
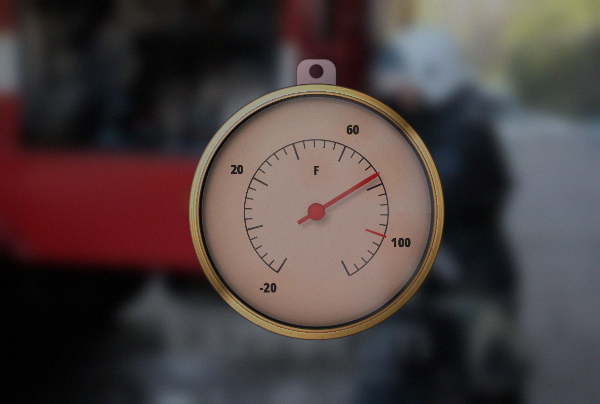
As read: **76** °F
